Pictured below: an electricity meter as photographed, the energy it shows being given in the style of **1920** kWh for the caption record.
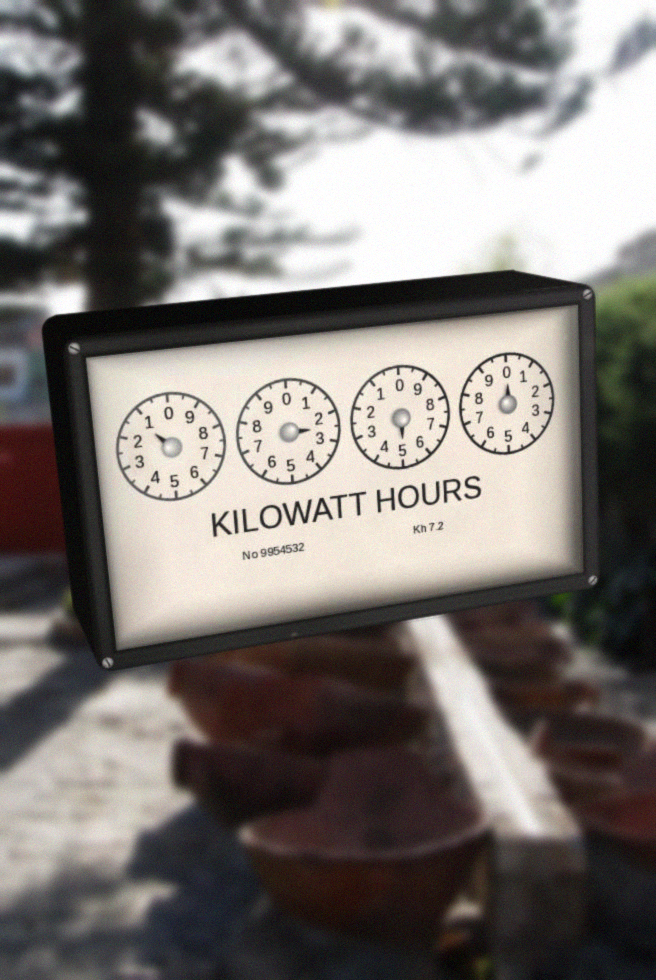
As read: **1250** kWh
